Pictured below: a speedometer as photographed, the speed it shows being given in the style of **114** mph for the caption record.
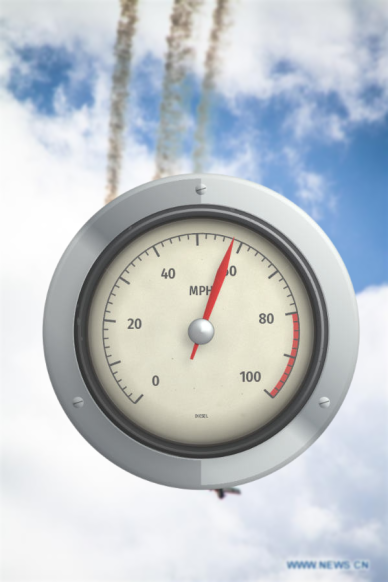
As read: **58** mph
